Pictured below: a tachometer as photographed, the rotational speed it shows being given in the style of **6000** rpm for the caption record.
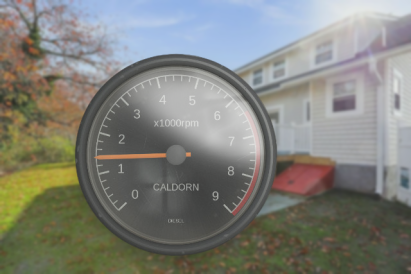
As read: **1400** rpm
